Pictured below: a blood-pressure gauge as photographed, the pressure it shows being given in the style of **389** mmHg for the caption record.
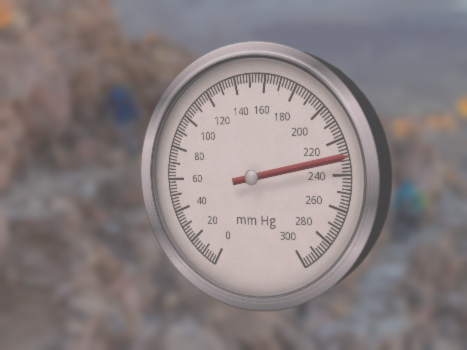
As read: **230** mmHg
